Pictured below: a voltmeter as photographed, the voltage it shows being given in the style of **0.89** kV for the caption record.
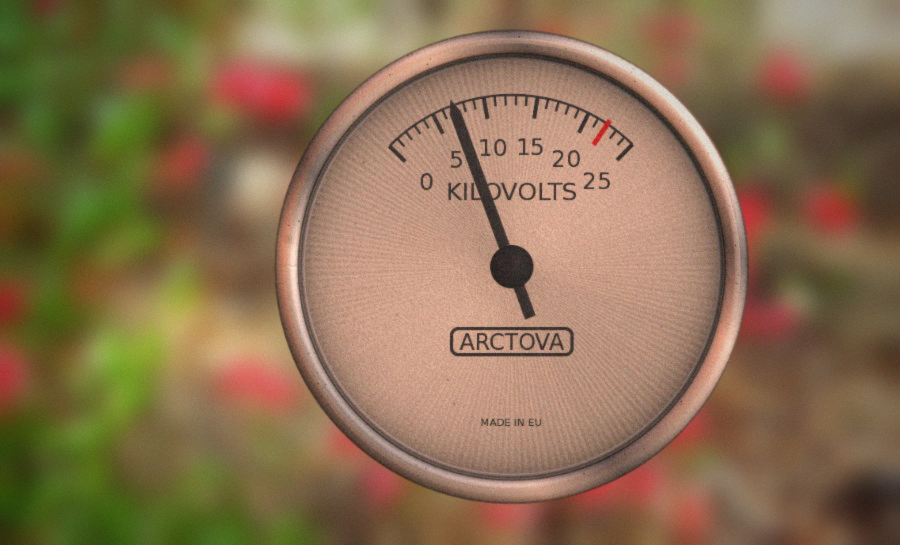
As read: **7** kV
